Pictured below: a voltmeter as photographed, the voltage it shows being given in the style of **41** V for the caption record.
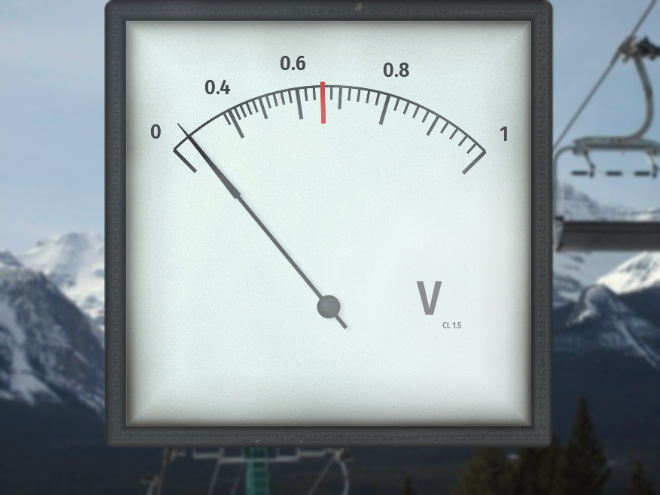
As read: **0.2** V
